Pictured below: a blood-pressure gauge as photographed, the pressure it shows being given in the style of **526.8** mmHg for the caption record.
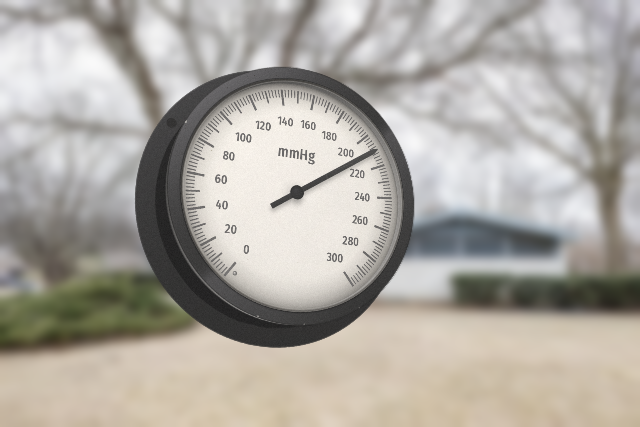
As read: **210** mmHg
